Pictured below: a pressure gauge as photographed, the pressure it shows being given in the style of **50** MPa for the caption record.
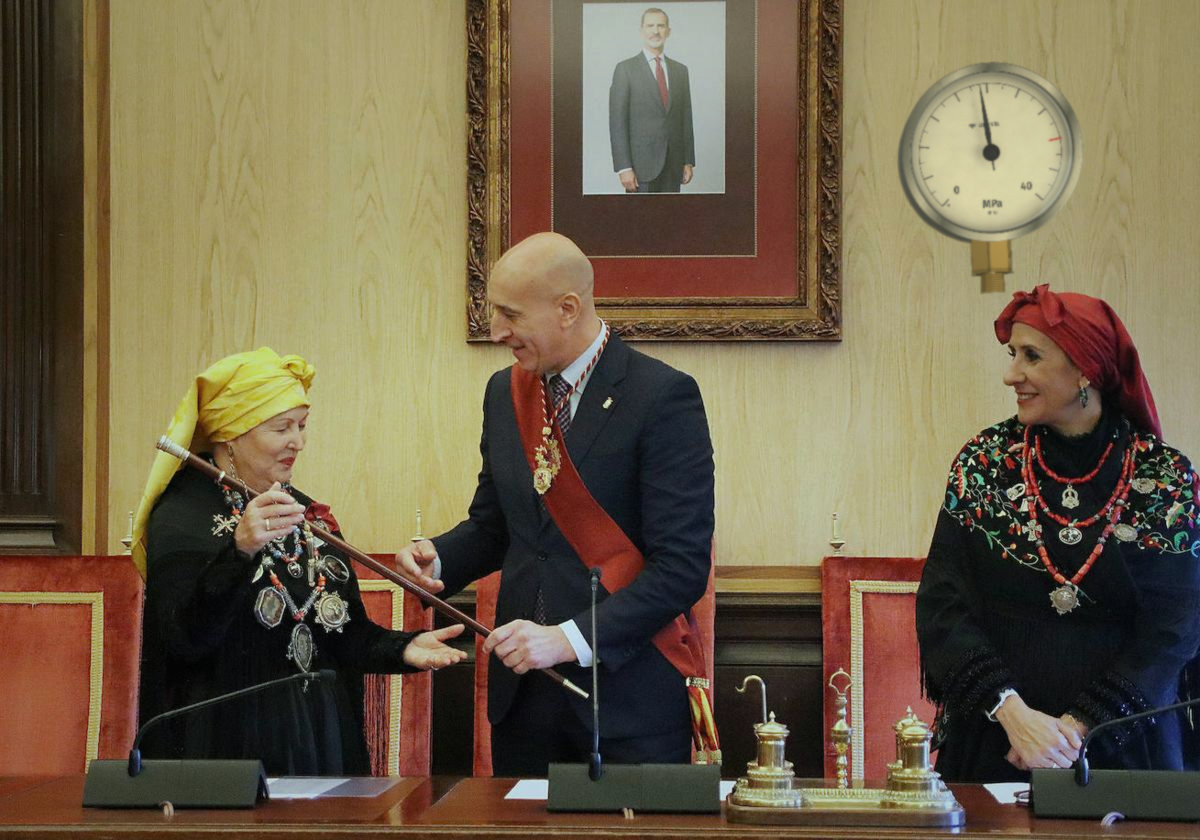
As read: **19** MPa
